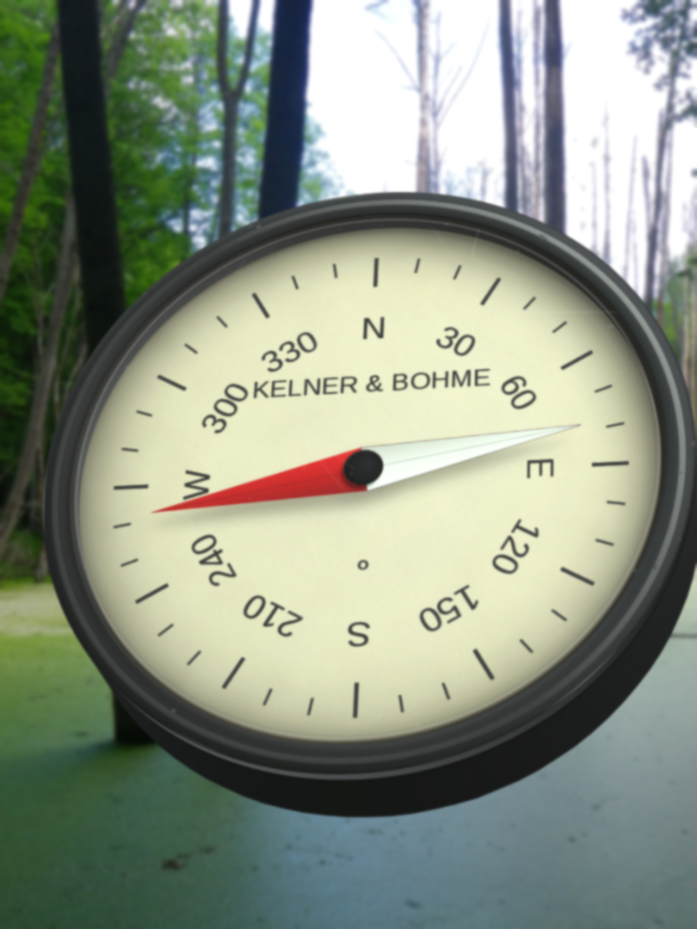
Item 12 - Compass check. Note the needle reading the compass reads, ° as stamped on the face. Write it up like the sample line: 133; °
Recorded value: 260; °
